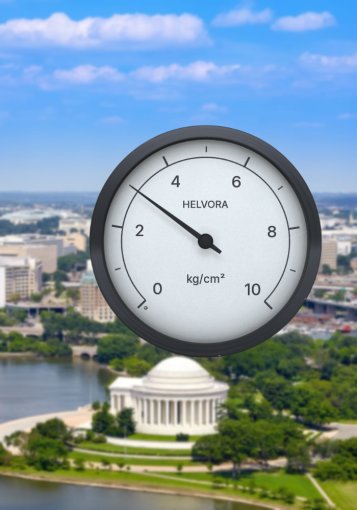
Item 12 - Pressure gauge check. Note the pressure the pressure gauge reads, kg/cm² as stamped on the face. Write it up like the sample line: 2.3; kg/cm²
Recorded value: 3; kg/cm²
